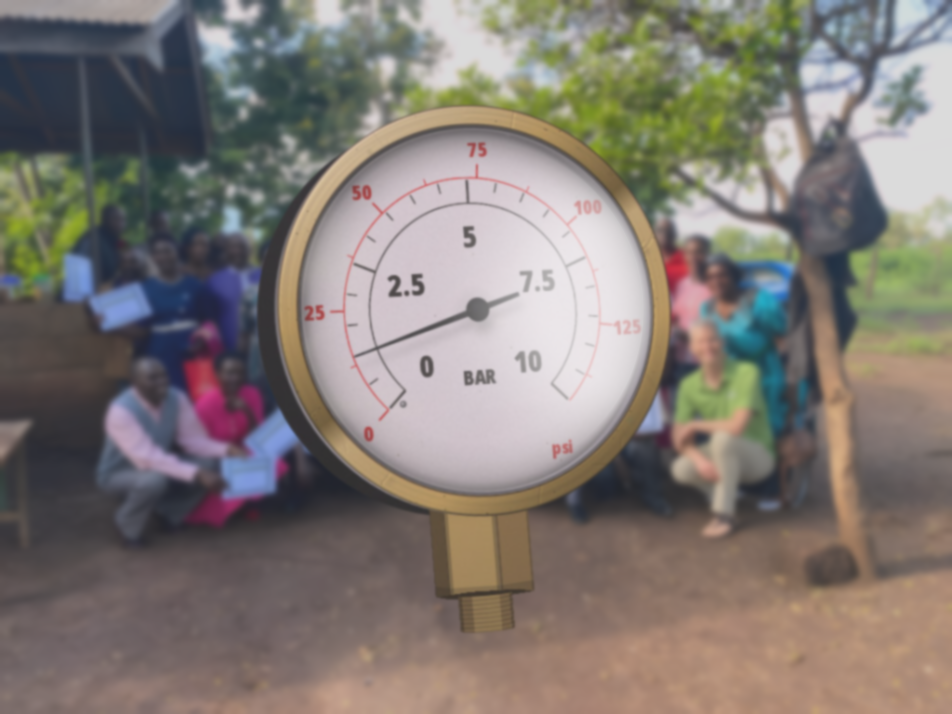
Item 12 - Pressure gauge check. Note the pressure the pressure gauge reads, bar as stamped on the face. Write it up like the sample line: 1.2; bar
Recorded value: 1; bar
